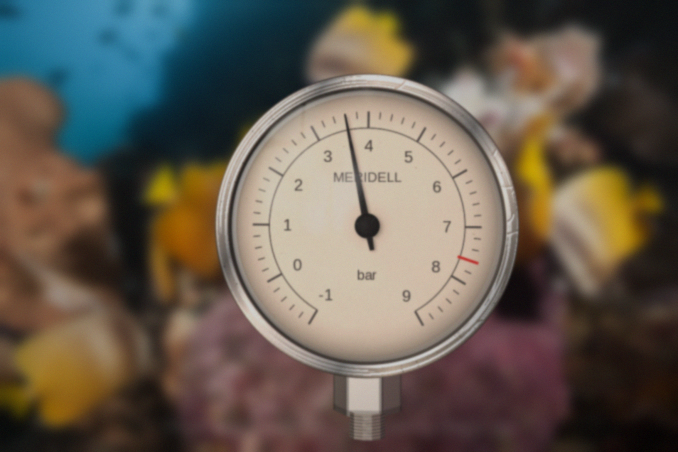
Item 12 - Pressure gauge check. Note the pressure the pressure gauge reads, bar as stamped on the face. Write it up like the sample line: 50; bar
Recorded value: 3.6; bar
